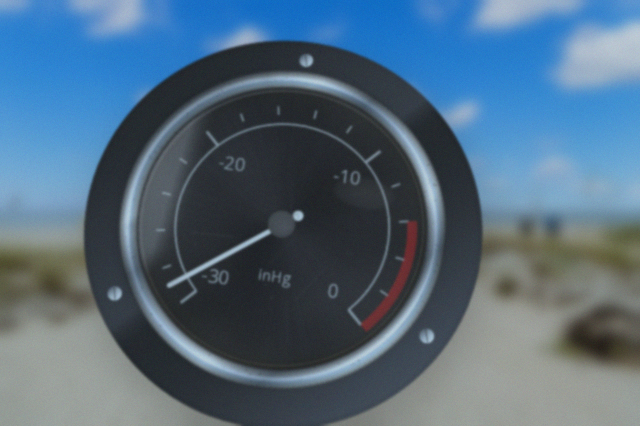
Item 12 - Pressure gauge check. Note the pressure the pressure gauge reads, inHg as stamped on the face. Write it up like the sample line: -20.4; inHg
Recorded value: -29; inHg
